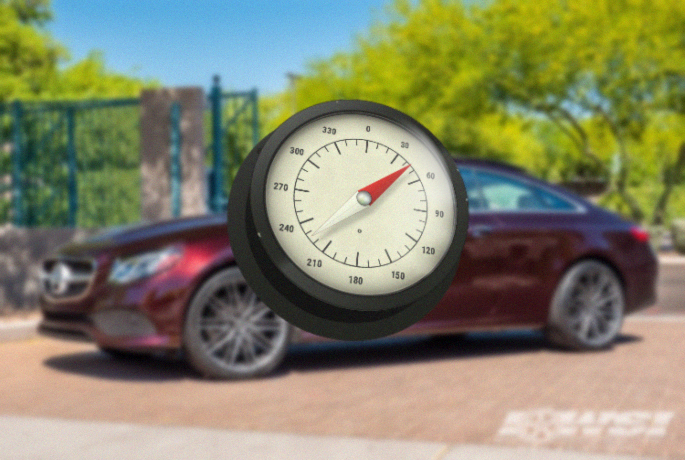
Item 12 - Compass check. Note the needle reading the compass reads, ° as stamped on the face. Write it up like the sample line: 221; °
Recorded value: 45; °
